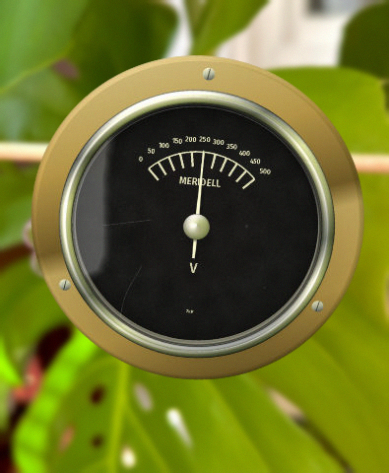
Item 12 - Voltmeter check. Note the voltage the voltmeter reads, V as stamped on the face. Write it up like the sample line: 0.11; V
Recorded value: 250; V
